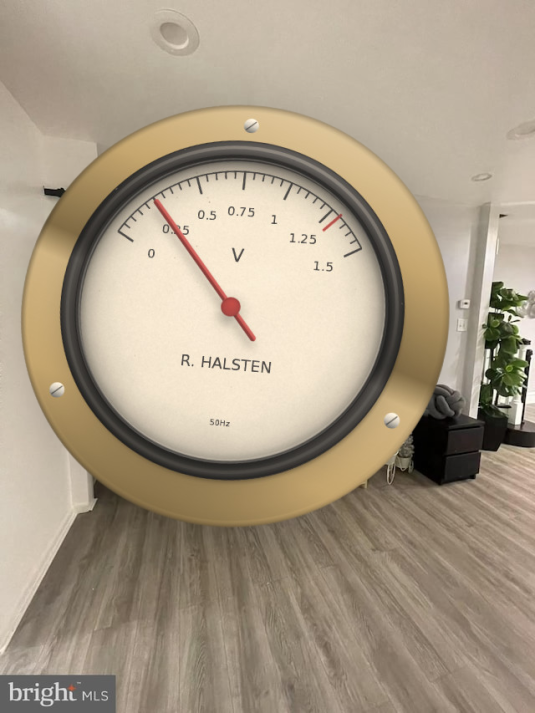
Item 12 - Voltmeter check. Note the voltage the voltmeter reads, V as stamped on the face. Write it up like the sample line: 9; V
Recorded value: 0.25; V
